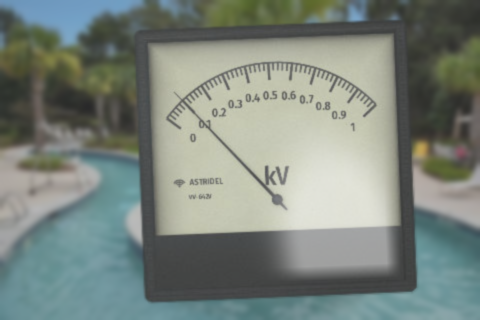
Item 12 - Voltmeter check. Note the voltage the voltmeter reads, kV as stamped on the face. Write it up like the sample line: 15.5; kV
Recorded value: 0.1; kV
